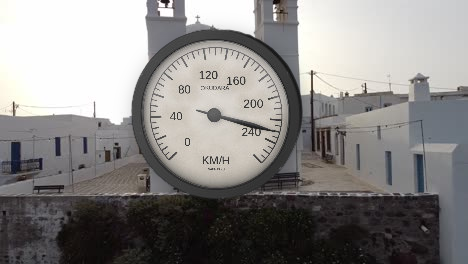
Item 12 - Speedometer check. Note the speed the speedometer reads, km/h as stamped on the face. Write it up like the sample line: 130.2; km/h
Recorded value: 230; km/h
